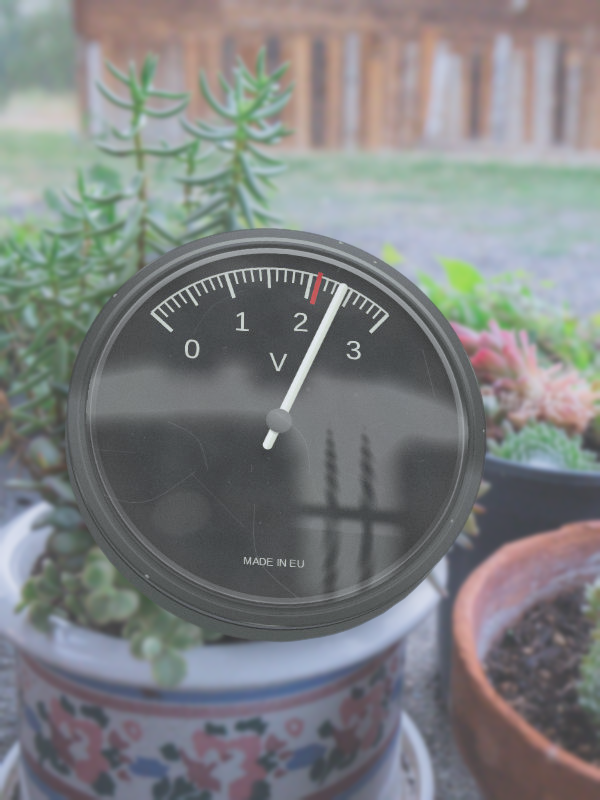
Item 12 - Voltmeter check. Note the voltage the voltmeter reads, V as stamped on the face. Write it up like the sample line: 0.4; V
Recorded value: 2.4; V
